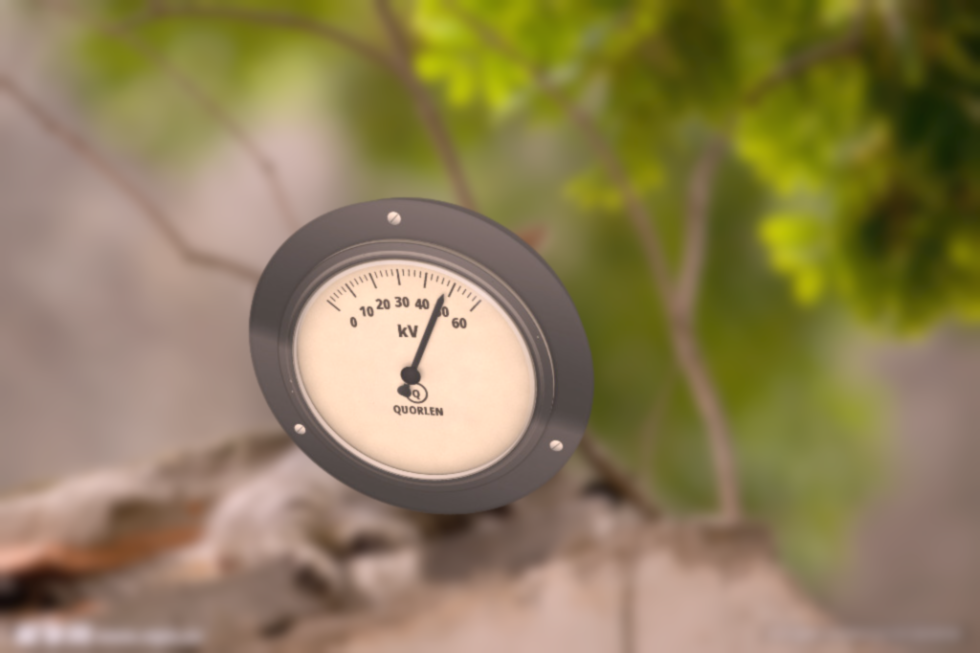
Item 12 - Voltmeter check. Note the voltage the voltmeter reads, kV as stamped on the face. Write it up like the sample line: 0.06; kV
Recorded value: 48; kV
